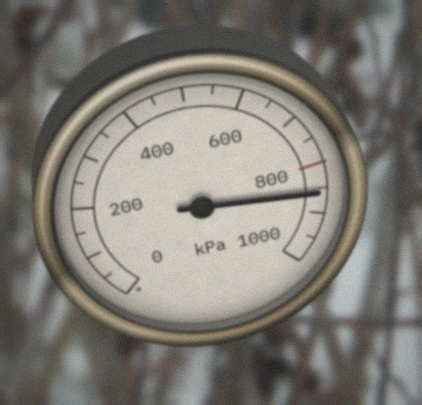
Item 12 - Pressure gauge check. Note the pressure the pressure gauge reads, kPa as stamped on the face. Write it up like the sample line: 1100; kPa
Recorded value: 850; kPa
